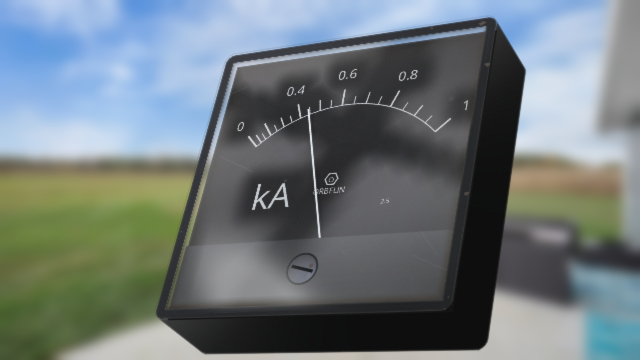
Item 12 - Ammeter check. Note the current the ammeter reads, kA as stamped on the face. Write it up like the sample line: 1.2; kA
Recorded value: 0.45; kA
